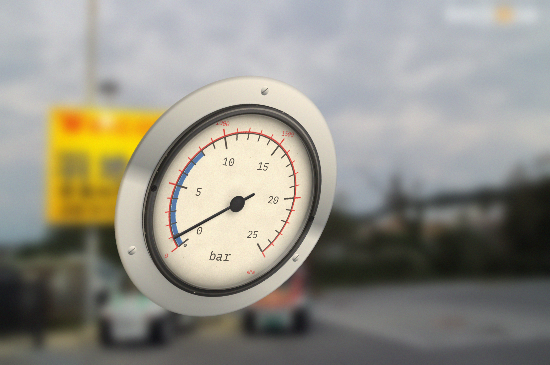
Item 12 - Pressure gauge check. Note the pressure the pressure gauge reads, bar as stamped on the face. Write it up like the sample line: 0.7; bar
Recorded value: 1; bar
